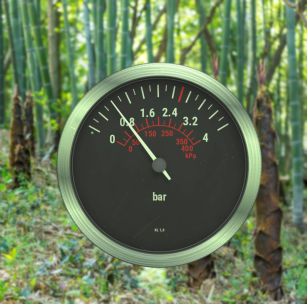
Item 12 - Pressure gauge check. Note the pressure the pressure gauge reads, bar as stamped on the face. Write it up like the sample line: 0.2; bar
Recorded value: 0.8; bar
